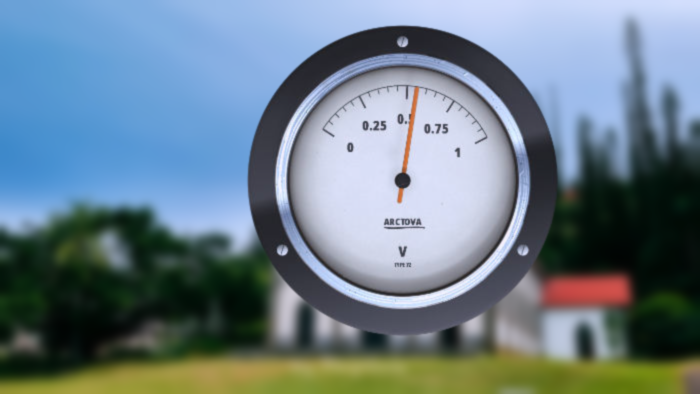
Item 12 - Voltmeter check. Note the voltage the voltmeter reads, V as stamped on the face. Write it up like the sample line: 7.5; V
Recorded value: 0.55; V
